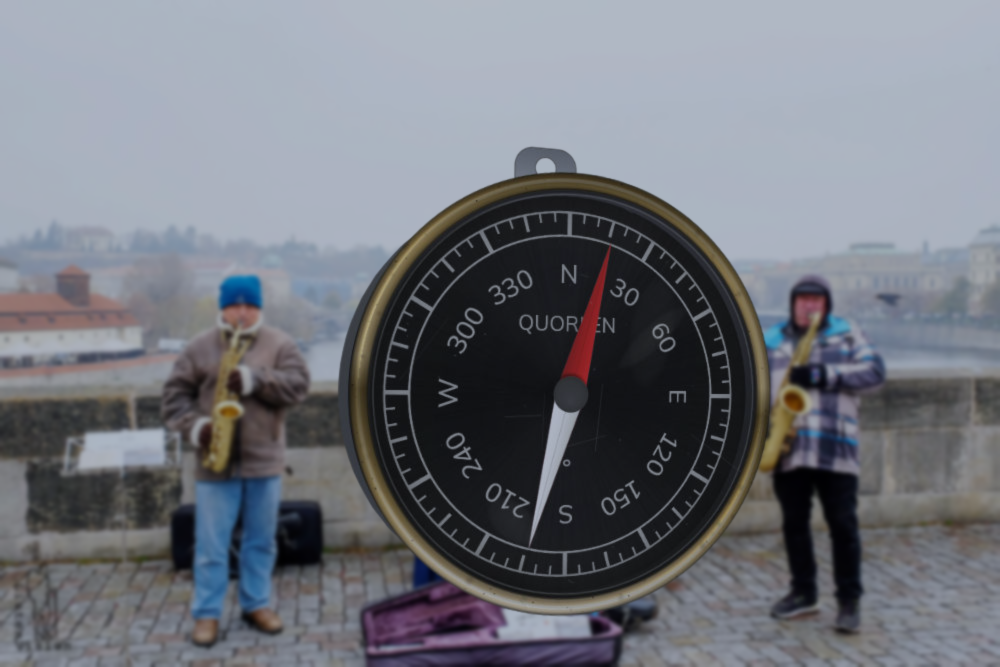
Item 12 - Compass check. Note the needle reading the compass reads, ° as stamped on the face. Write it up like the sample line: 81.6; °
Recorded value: 15; °
